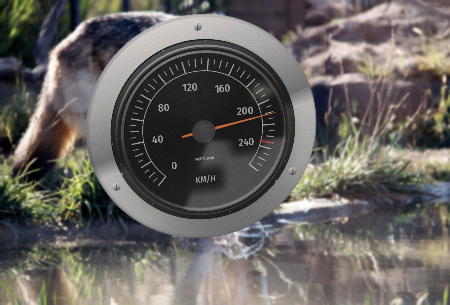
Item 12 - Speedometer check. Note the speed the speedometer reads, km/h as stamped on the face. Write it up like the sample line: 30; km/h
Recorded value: 210; km/h
